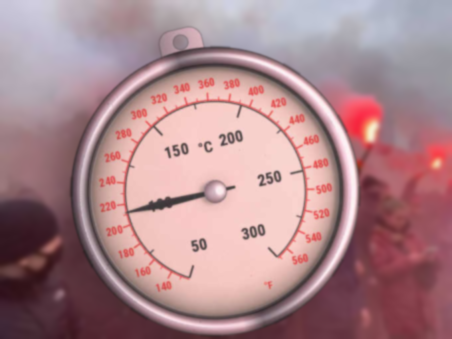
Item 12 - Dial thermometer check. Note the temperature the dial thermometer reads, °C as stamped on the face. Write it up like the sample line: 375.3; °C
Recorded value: 100; °C
